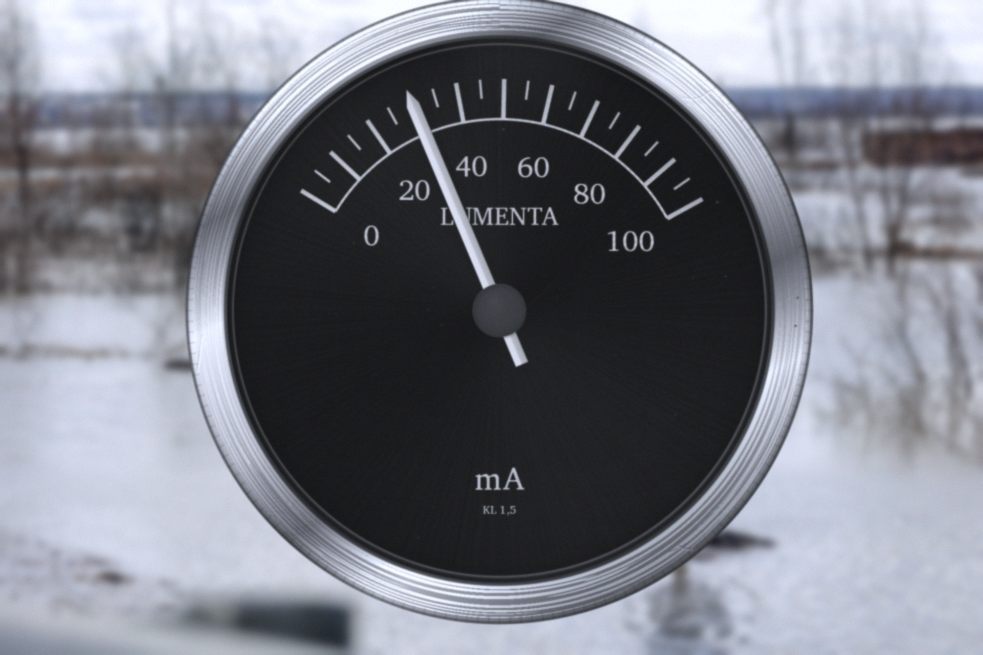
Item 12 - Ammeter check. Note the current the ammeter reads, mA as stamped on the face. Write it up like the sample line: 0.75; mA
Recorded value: 30; mA
